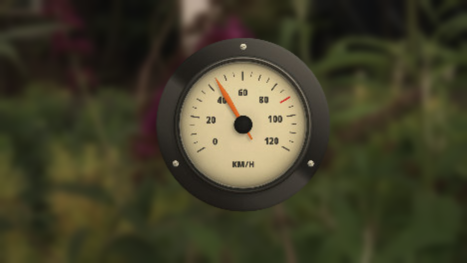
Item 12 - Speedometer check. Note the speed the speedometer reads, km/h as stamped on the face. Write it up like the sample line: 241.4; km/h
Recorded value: 45; km/h
